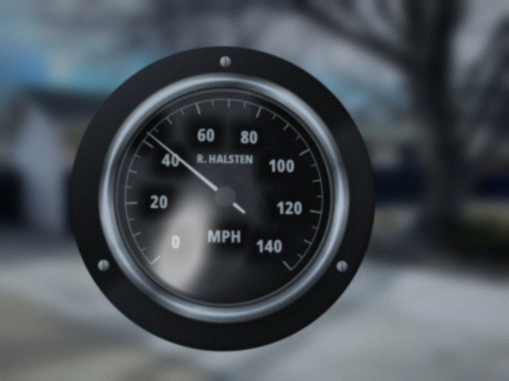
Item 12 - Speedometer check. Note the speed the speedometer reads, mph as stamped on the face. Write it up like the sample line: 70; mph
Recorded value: 42.5; mph
